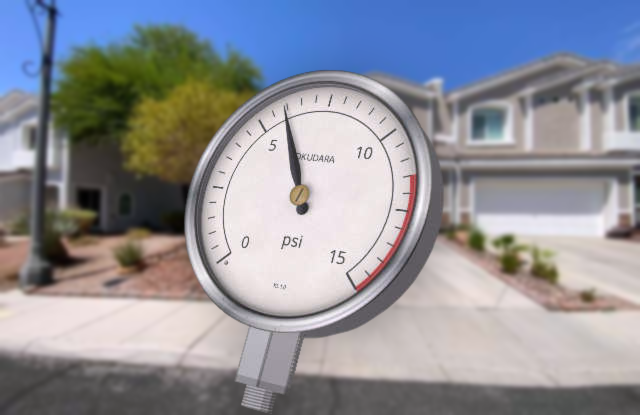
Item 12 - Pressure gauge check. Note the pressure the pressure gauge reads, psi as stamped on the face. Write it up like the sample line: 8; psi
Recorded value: 6; psi
